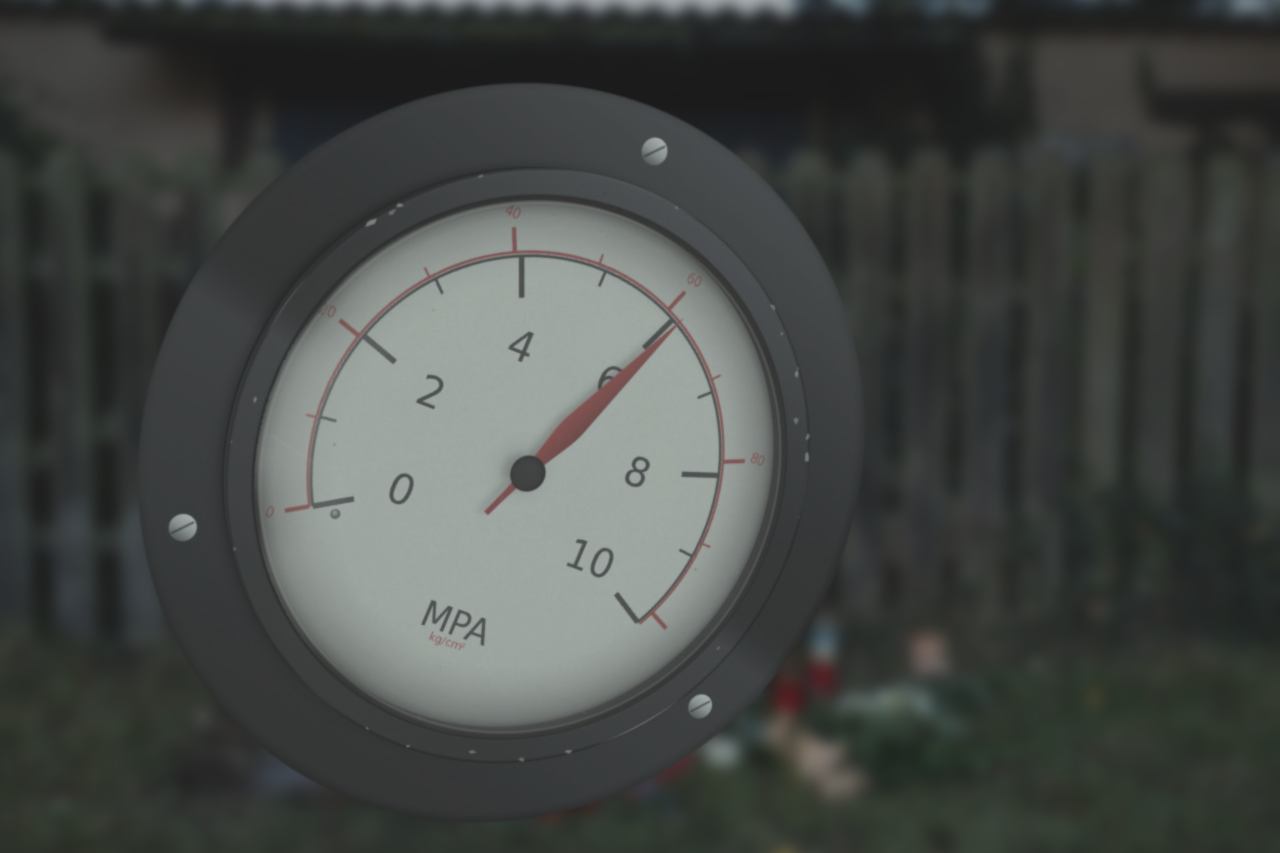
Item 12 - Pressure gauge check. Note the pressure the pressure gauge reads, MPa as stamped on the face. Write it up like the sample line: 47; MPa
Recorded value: 6; MPa
